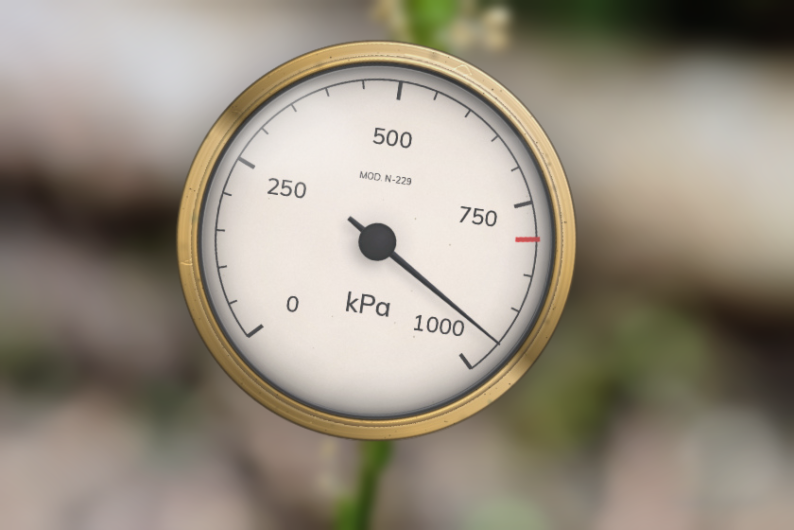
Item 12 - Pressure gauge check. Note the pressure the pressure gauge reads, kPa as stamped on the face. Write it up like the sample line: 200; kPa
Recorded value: 950; kPa
